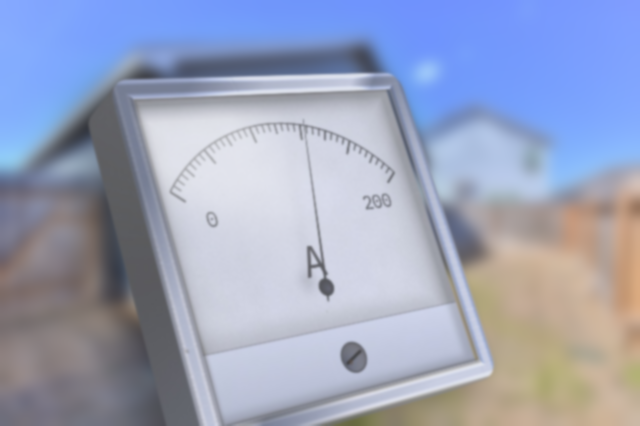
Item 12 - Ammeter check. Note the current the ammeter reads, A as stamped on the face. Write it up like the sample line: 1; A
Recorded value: 120; A
